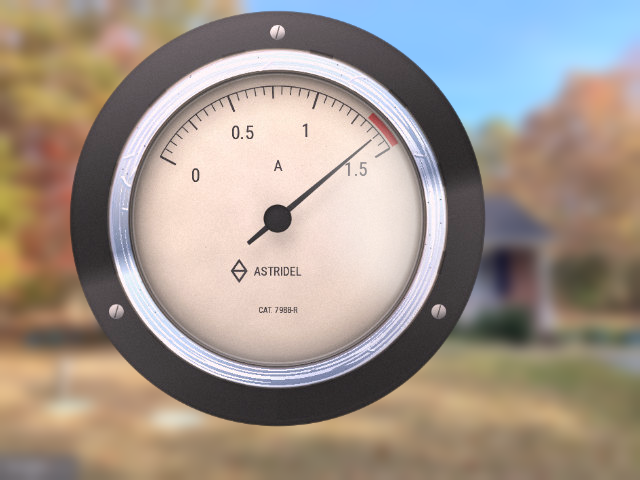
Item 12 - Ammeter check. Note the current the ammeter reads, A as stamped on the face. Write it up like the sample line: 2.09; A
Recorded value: 1.4; A
